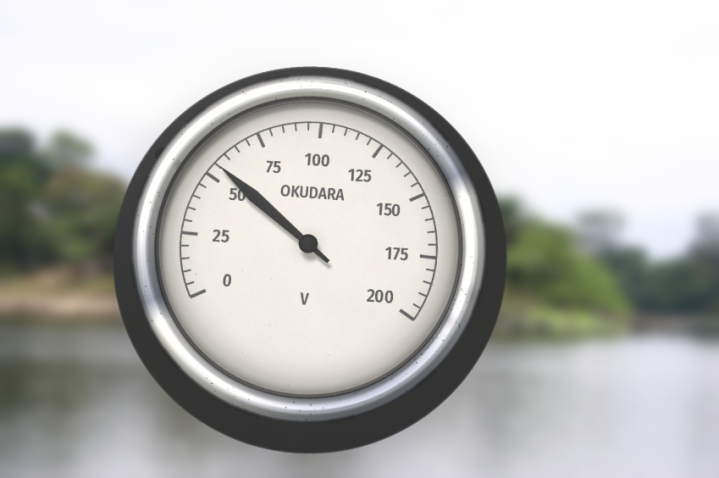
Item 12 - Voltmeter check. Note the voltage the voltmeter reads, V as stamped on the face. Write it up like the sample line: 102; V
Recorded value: 55; V
